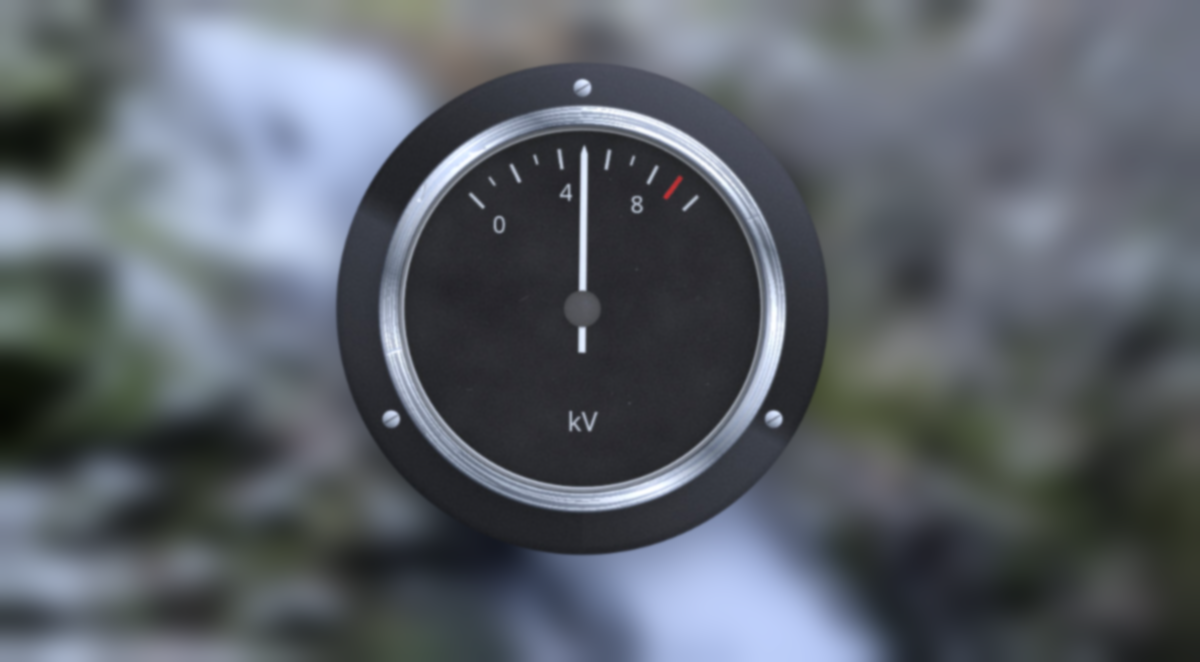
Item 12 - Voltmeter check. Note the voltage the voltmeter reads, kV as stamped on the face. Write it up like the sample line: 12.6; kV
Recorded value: 5; kV
